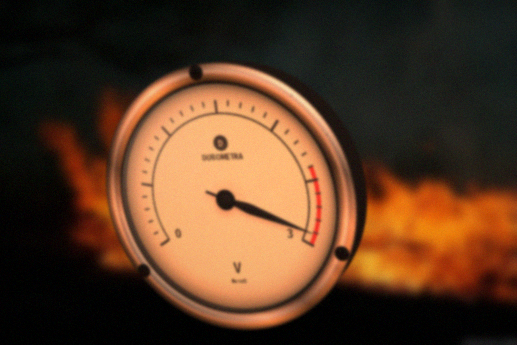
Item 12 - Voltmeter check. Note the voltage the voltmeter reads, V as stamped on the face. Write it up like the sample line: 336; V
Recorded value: 2.9; V
